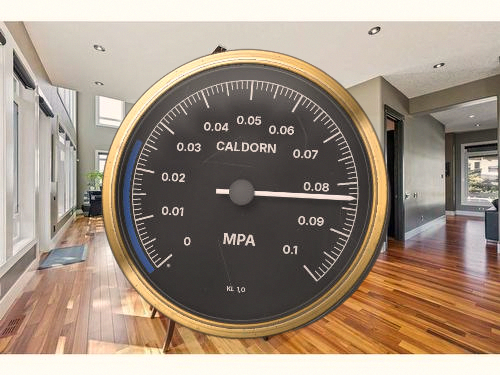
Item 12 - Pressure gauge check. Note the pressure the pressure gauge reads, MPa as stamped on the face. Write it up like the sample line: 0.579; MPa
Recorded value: 0.083; MPa
